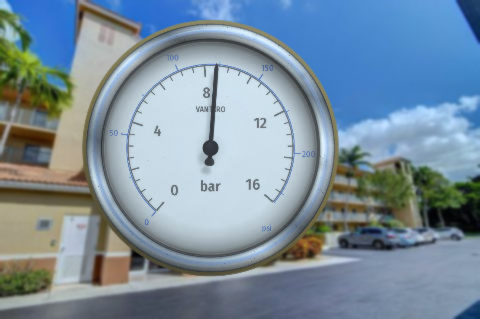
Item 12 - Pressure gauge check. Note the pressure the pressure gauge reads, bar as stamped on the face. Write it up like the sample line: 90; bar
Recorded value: 8.5; bar
